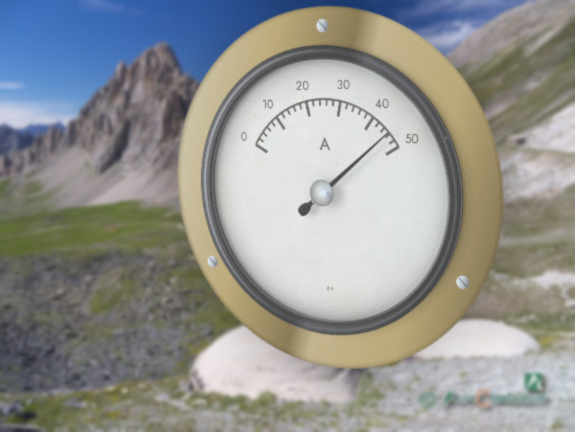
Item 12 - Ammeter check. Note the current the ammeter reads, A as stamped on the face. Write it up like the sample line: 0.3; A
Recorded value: 46; A
